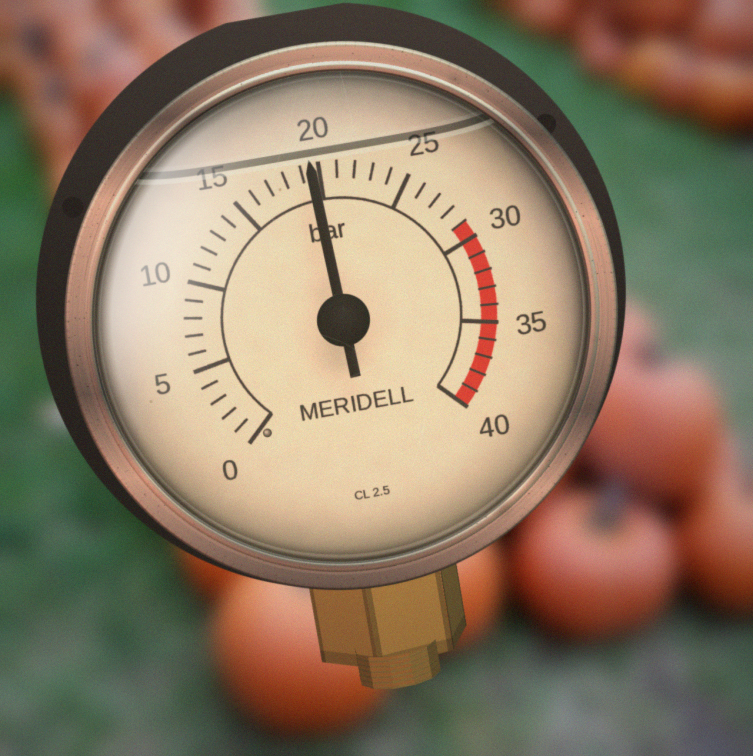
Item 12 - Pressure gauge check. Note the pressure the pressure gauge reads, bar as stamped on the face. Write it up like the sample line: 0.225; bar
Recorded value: 19.5; bar
